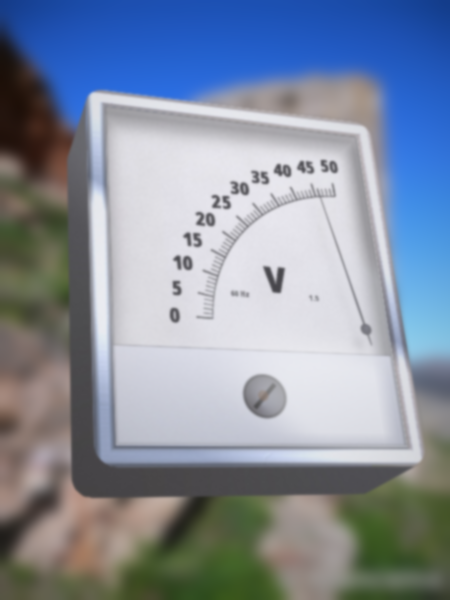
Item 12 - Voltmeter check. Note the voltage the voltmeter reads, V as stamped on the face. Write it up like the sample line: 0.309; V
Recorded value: 45; V
